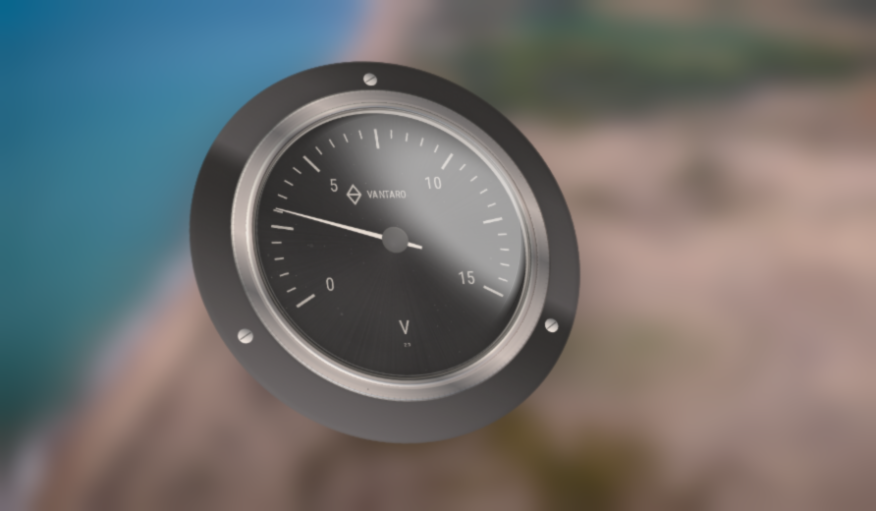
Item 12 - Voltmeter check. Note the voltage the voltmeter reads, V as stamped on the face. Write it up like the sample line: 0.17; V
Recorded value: 3; V
